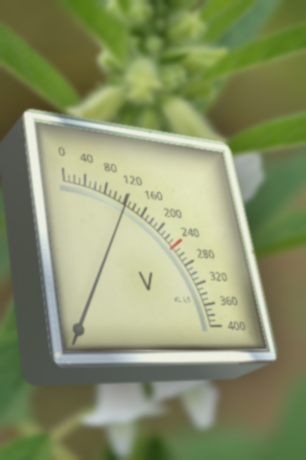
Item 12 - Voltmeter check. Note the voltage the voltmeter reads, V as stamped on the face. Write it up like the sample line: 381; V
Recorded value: 120; V
